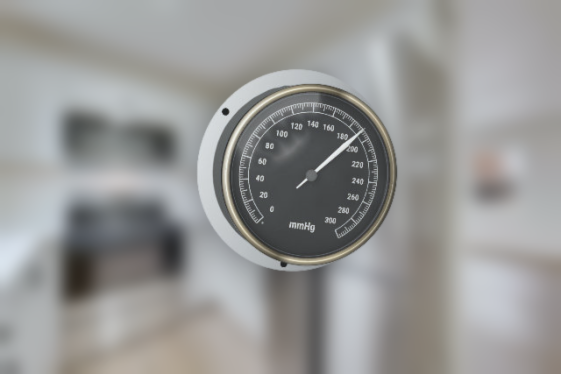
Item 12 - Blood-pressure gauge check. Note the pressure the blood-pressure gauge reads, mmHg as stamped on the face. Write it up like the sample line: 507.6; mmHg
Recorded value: 190; mmHg
